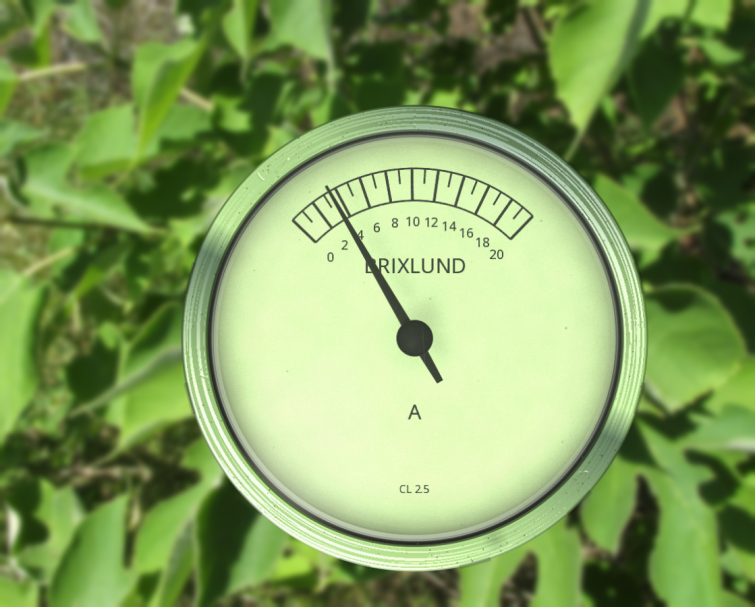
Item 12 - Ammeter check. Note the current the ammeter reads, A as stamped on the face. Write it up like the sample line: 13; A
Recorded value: 3.5; A
